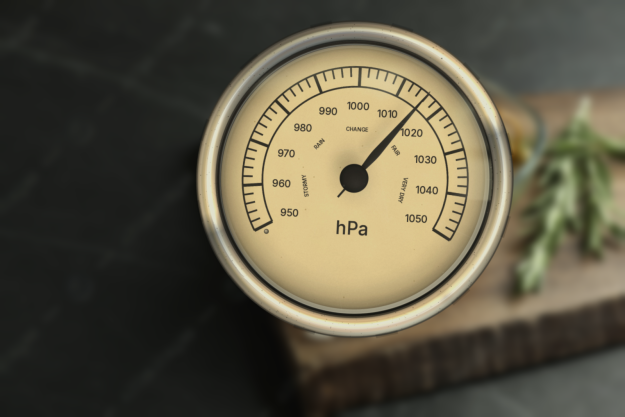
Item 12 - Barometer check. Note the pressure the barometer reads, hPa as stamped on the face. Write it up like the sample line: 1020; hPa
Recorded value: 1016; hPa
